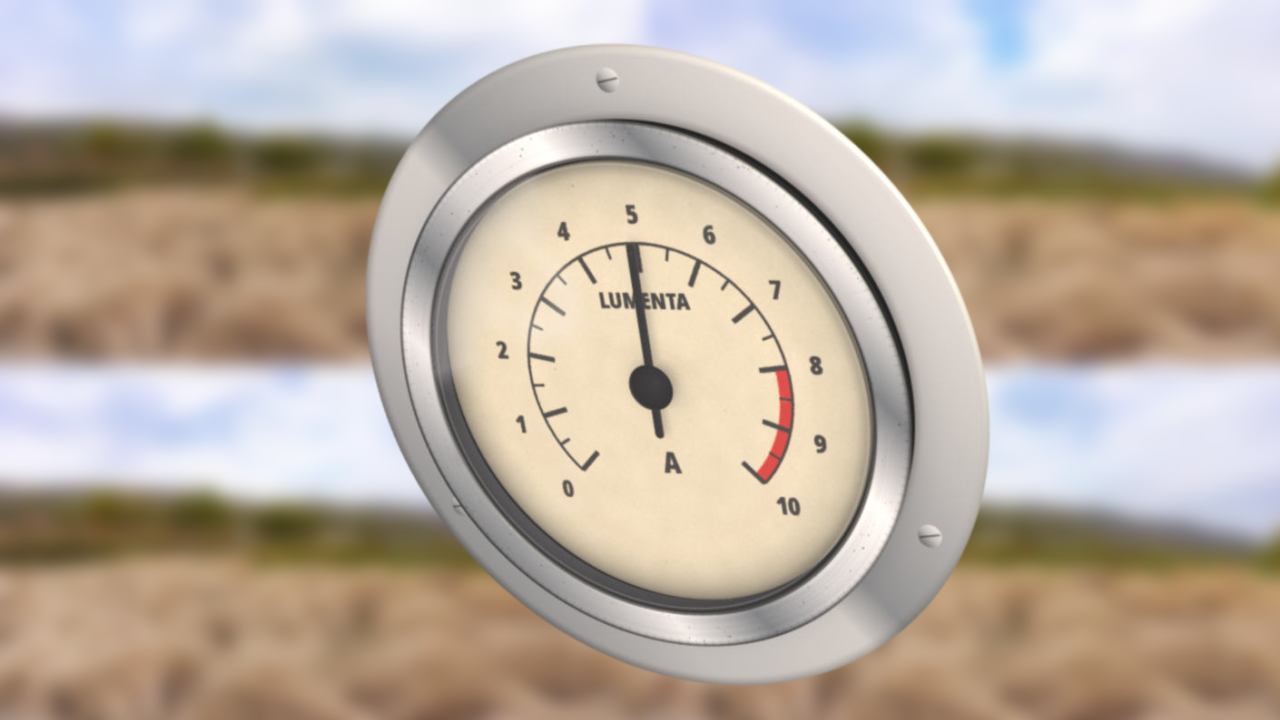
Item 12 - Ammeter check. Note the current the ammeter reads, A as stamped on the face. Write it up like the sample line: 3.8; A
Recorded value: 5; A
